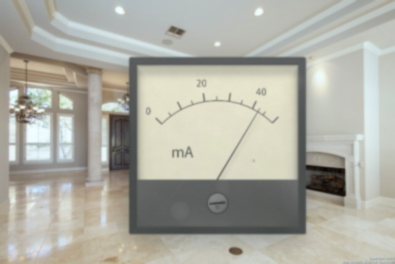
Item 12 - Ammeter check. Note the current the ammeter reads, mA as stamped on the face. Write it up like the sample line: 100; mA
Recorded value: 42.5; mA
